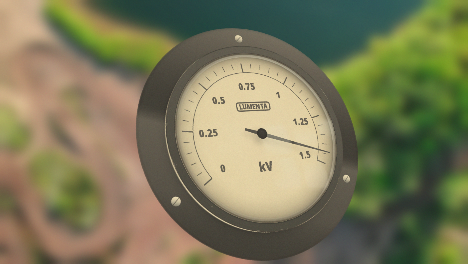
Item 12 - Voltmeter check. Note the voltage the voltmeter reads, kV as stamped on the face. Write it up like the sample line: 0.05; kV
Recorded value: 1.45; kV
